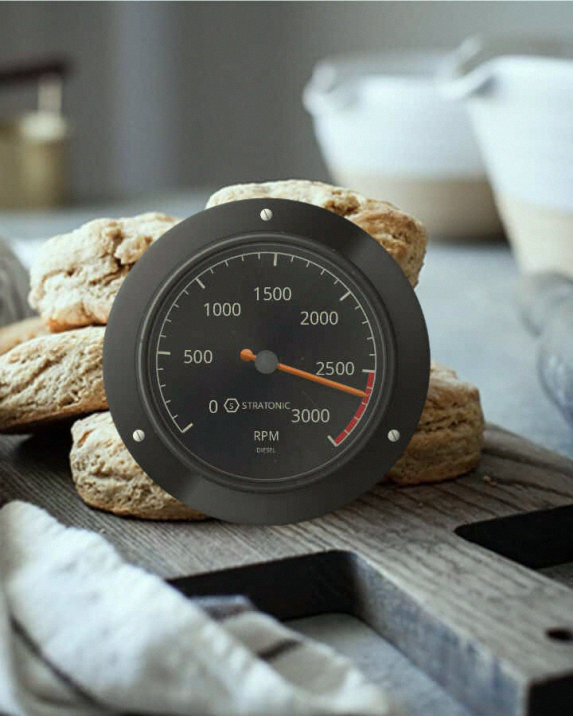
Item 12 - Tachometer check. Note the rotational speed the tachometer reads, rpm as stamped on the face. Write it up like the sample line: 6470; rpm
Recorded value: 2650; rpm
